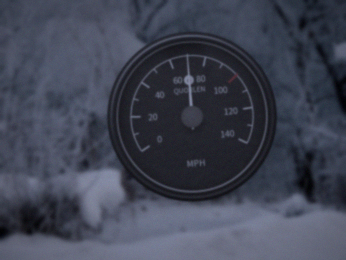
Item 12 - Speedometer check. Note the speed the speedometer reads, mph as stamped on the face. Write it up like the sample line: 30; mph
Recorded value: 70; mph
